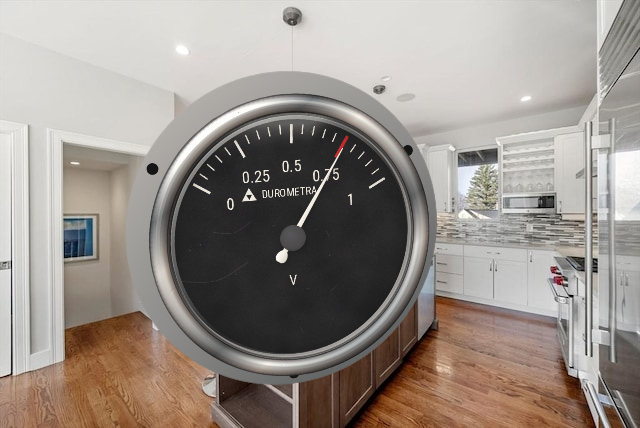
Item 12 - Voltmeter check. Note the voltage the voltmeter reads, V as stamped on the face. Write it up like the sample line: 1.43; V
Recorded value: 0.75; V
